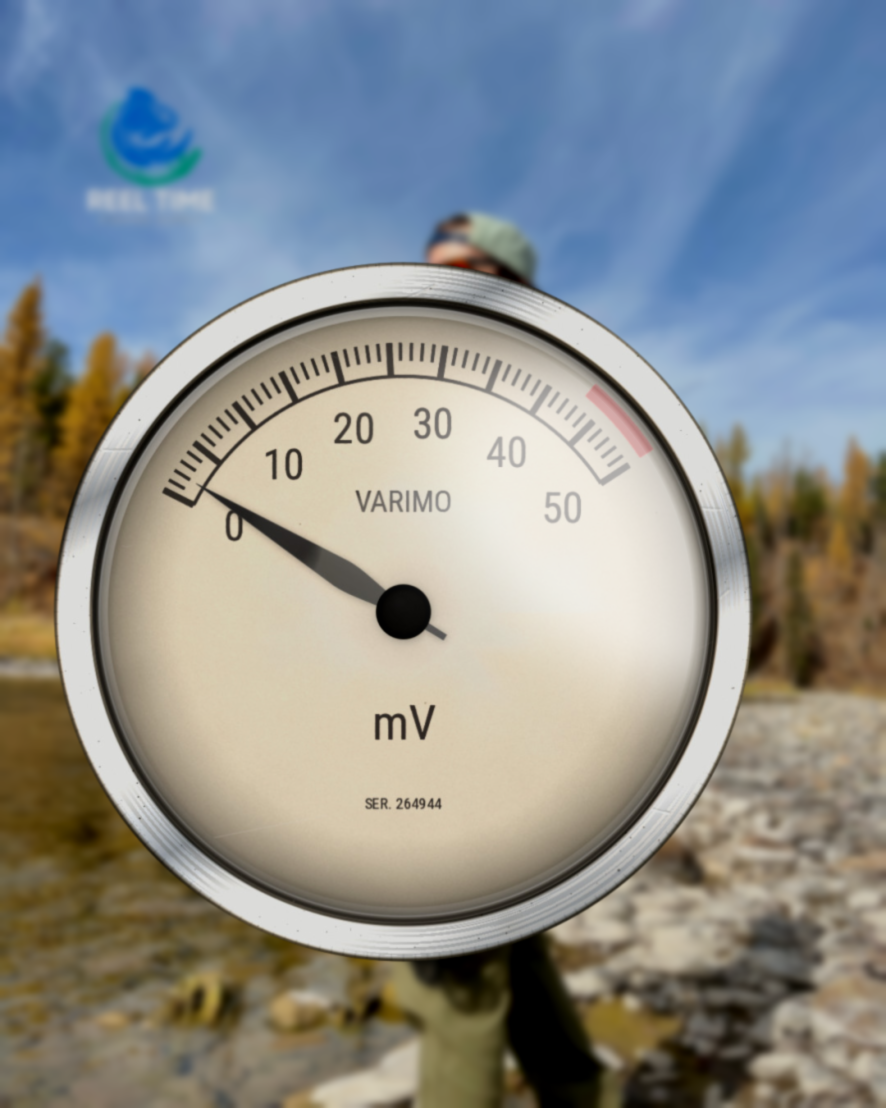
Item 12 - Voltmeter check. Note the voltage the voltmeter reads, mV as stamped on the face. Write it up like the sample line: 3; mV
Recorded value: 2; mV
